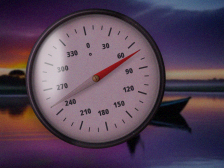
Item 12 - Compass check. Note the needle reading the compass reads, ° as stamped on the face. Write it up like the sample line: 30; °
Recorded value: 70; °
